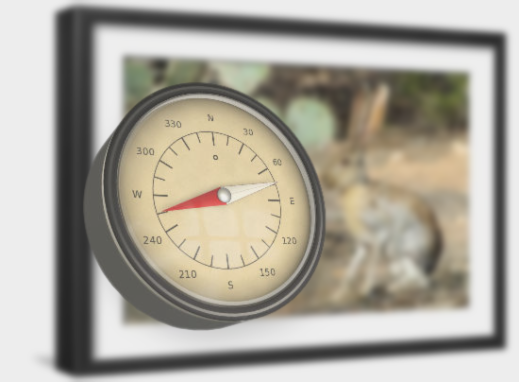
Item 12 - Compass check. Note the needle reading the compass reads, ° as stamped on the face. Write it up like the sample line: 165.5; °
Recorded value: 255; °
